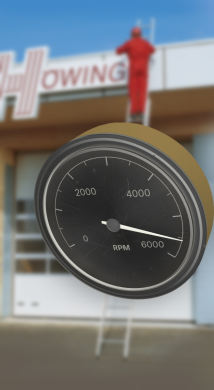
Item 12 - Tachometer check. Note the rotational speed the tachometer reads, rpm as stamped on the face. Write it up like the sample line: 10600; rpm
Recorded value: 5500; rpm
